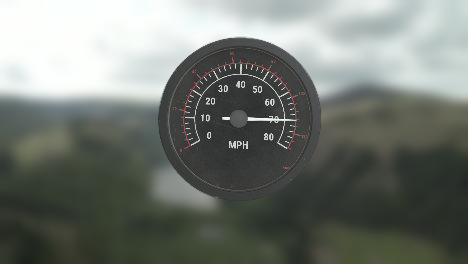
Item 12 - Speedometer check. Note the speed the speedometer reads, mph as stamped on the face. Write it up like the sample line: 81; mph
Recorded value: 70; mph
